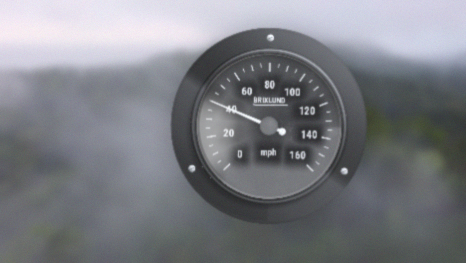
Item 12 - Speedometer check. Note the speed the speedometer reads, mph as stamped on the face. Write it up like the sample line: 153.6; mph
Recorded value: 40; mph
